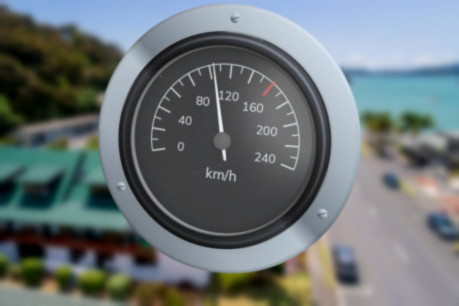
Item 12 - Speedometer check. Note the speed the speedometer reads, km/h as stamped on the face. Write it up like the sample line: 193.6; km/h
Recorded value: 105; km/h
